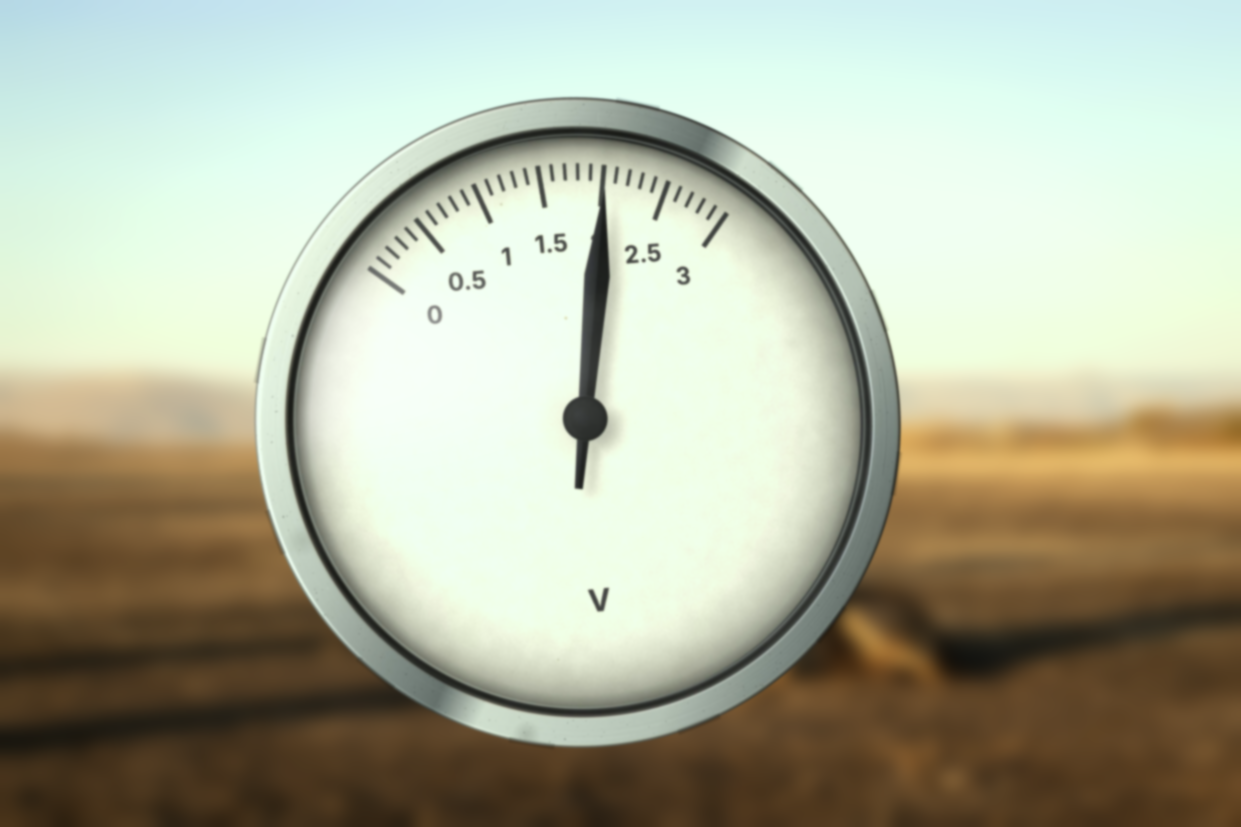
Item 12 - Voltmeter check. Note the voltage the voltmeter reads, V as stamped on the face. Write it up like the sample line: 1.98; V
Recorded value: 2; V
